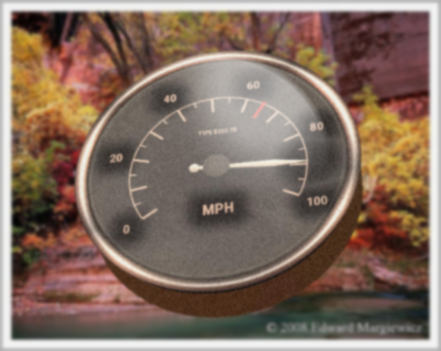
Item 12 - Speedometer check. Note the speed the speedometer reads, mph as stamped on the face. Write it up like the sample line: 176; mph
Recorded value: 90; mph
